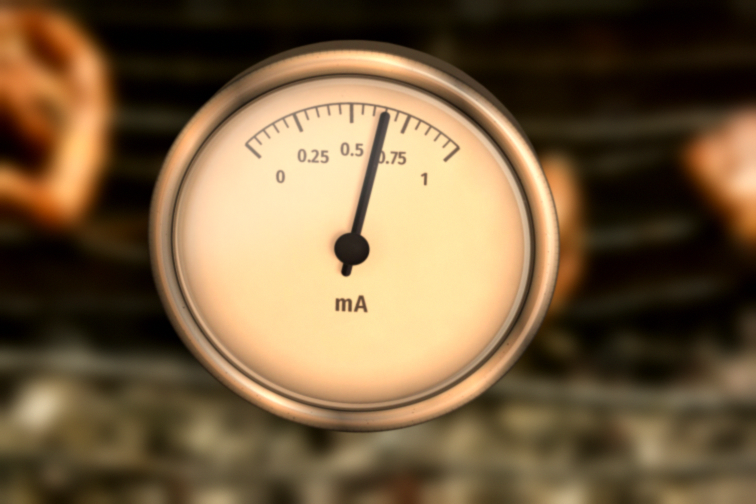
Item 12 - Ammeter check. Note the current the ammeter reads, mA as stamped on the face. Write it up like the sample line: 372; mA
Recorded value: 0.65; mA
